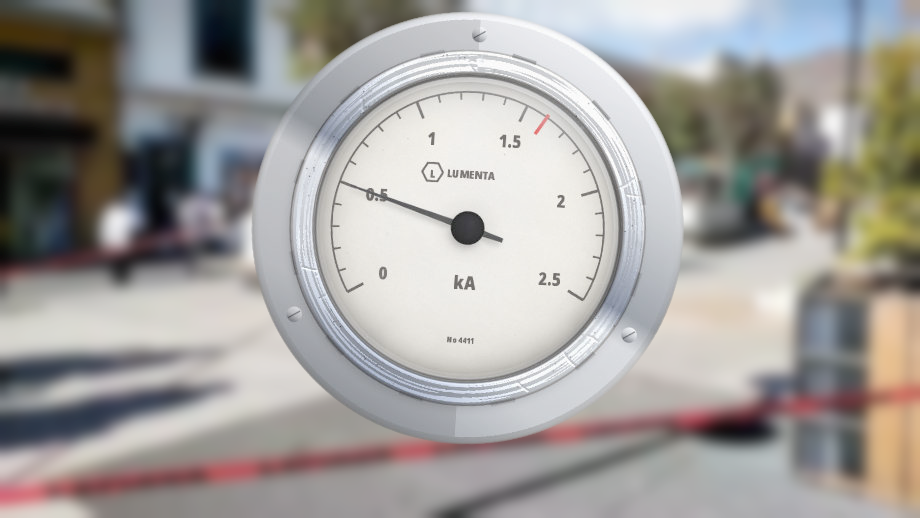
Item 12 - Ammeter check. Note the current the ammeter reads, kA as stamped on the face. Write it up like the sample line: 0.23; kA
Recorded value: 0.5; kA
